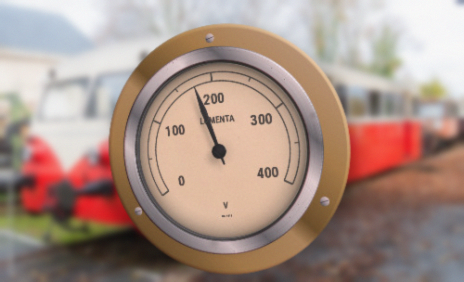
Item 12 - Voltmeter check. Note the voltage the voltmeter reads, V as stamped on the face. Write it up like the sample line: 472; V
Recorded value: 175; V
